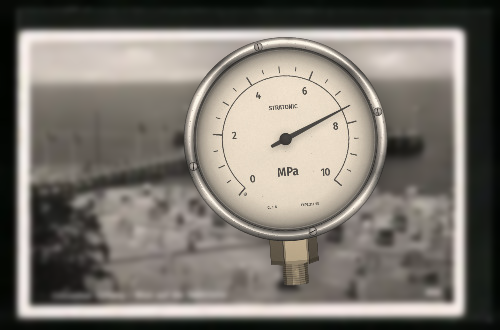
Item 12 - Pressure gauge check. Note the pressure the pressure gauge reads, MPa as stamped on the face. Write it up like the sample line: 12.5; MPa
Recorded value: 7.5; MPa
